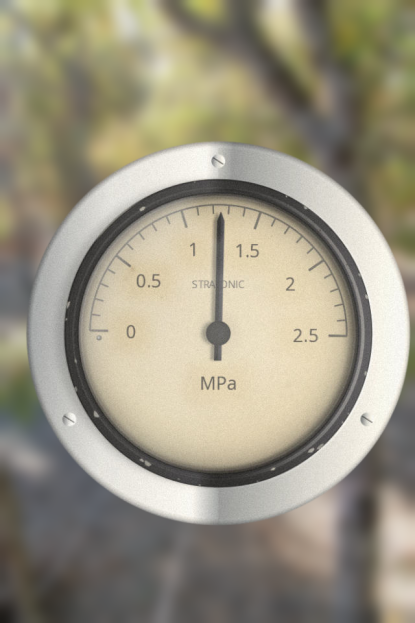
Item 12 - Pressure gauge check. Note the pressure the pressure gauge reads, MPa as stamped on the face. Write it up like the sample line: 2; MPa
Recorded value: 1.25; MPa
